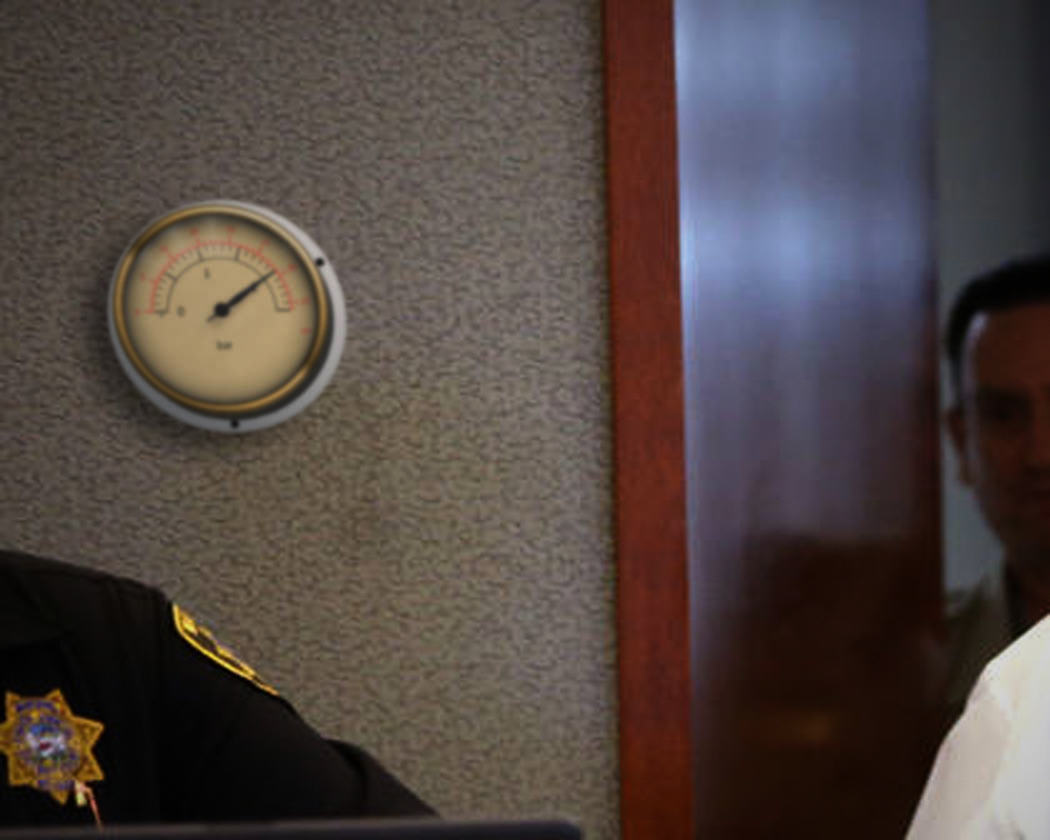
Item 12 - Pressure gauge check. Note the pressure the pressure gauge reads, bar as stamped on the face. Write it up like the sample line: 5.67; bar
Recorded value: 2; bar
